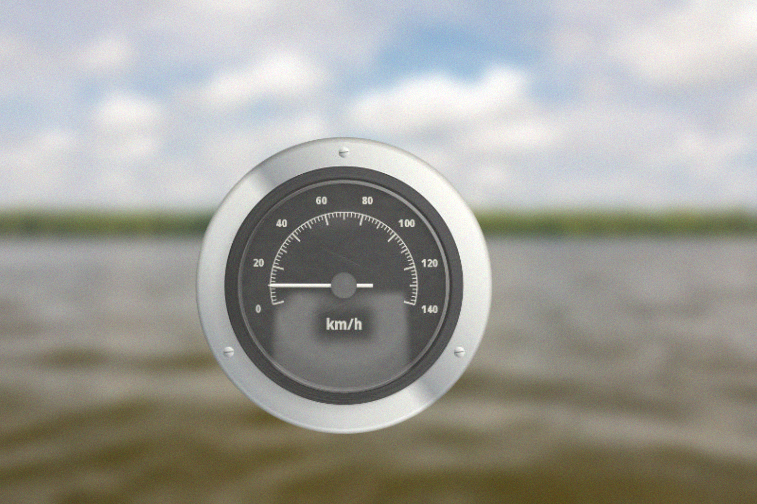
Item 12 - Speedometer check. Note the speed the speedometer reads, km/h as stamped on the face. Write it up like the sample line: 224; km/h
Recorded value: 10; km/h
